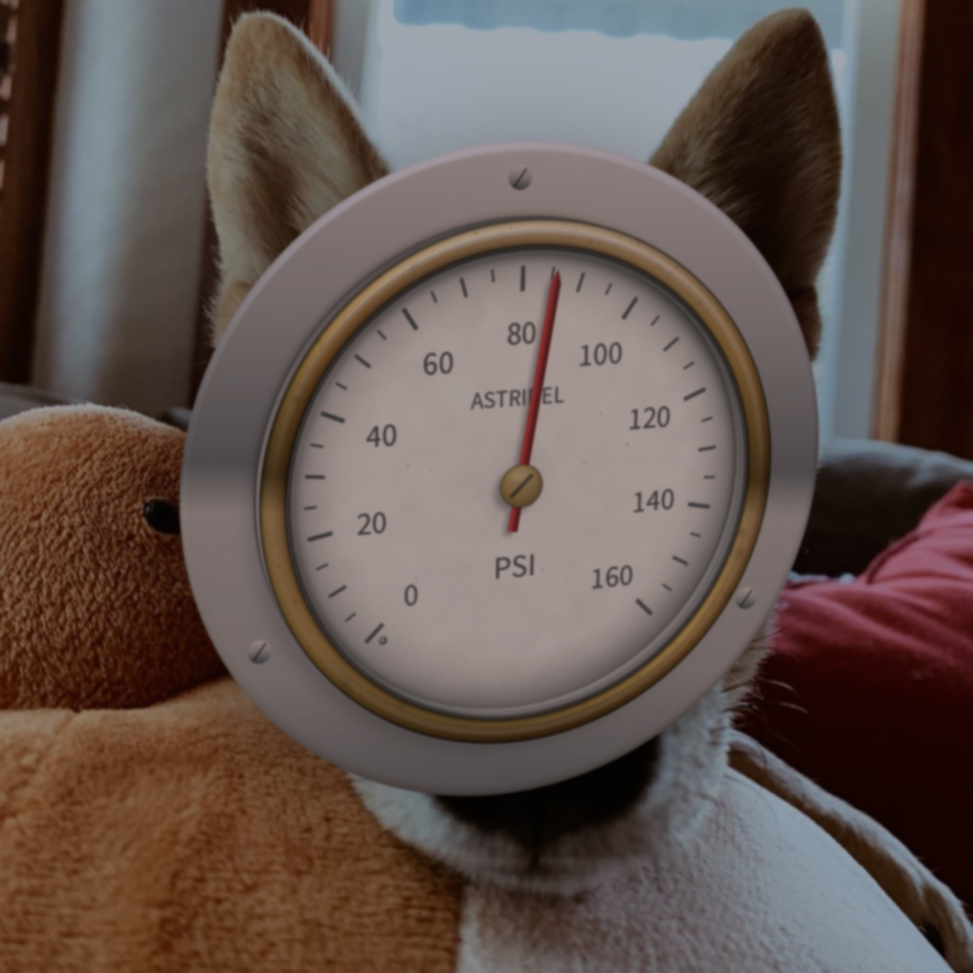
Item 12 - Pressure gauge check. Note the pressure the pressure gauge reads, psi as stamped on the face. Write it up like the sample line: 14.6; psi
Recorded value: 85; psi
